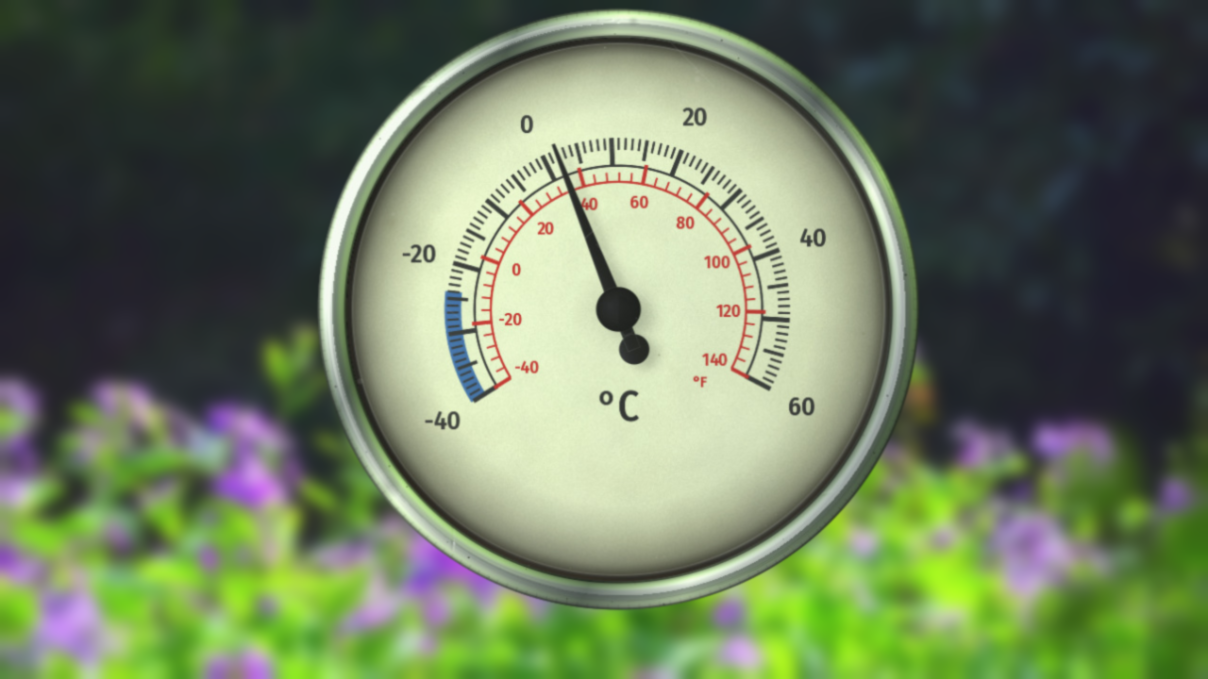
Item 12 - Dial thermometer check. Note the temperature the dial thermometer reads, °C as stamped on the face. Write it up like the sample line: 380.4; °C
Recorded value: 2; °C
